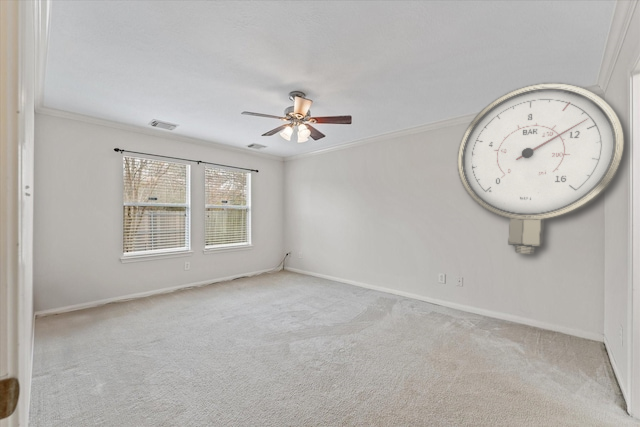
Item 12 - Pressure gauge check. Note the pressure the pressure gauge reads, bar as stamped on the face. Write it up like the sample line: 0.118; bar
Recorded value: 11.5; bar
